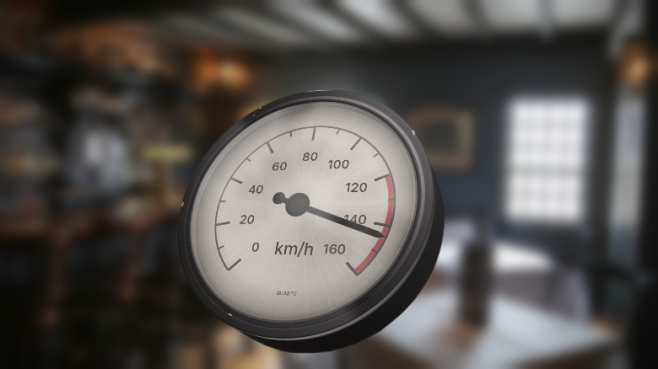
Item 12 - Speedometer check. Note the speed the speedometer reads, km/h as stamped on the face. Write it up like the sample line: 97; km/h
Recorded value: 145; km/h
